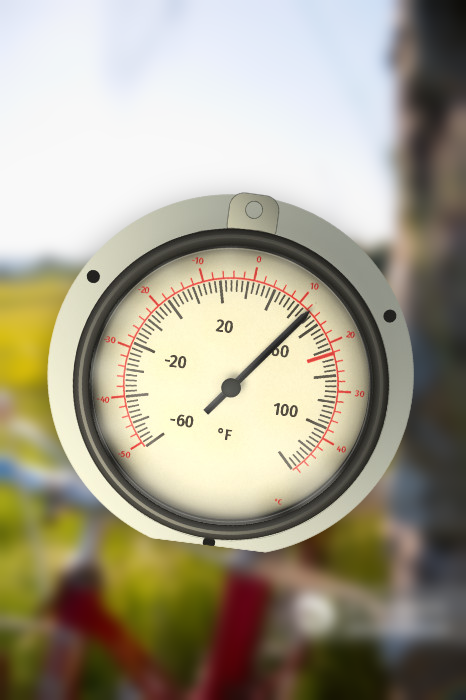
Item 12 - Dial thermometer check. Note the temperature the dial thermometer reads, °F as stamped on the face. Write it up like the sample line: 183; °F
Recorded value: 54; °F
